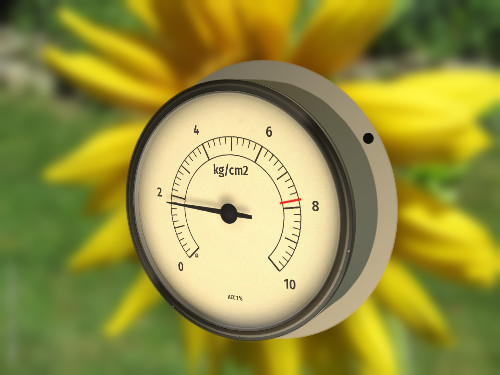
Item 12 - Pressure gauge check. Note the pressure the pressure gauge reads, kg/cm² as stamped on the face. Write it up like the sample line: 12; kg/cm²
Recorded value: 1.8; kg/cm²
